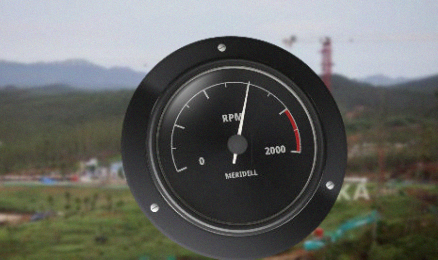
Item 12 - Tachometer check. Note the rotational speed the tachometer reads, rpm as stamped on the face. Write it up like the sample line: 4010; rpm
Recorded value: 1200; rpm
